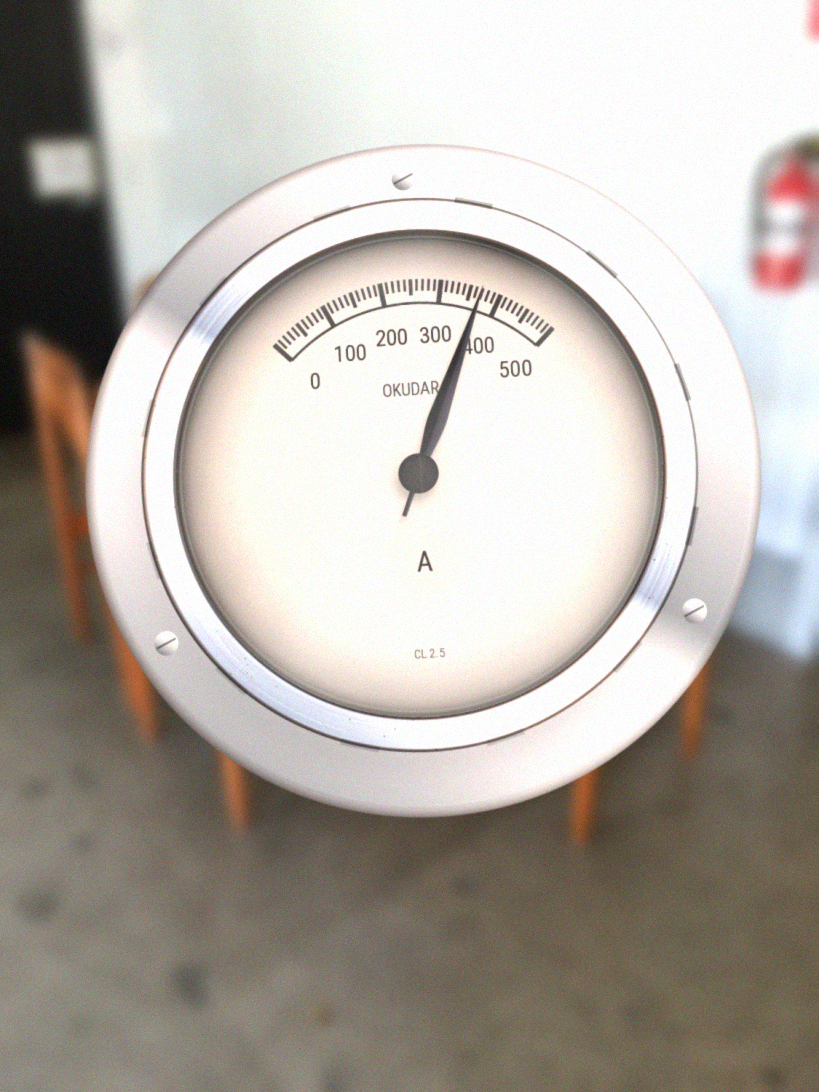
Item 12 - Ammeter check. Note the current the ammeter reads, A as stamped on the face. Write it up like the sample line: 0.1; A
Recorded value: 370; A
